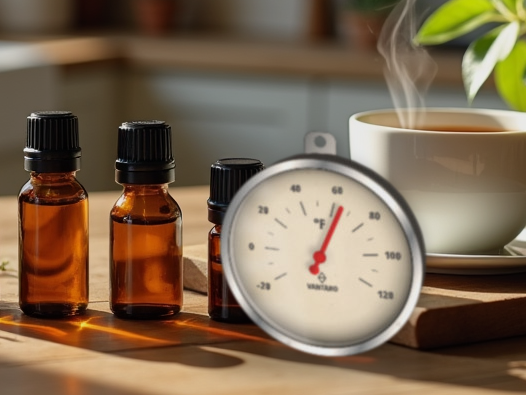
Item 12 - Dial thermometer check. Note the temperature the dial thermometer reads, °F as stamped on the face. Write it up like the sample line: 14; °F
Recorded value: 65; °F
